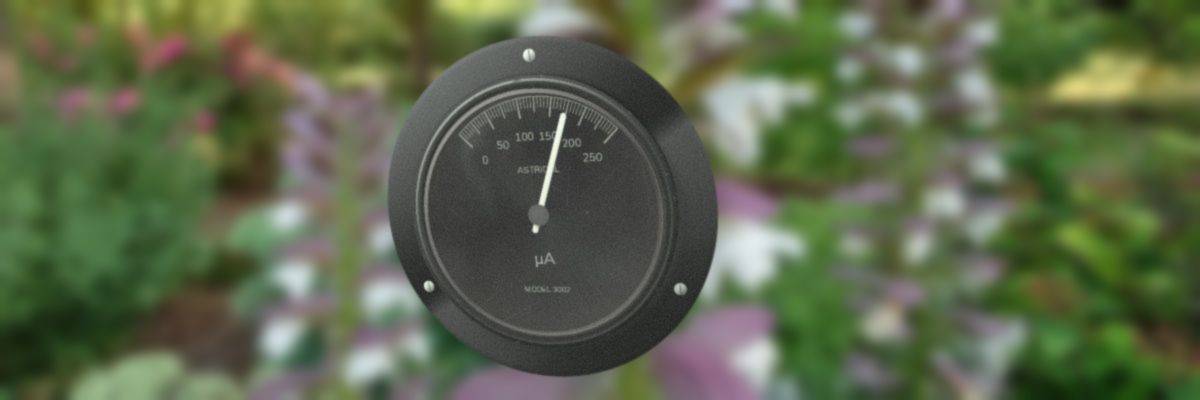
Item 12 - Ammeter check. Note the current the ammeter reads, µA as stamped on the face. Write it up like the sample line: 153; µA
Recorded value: 175; µA
